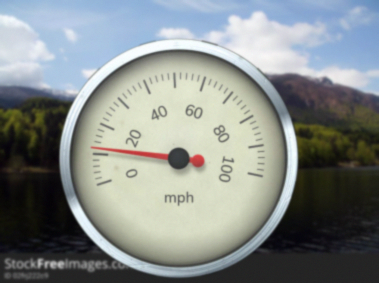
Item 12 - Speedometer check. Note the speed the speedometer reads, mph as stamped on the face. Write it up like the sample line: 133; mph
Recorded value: 12; mph
